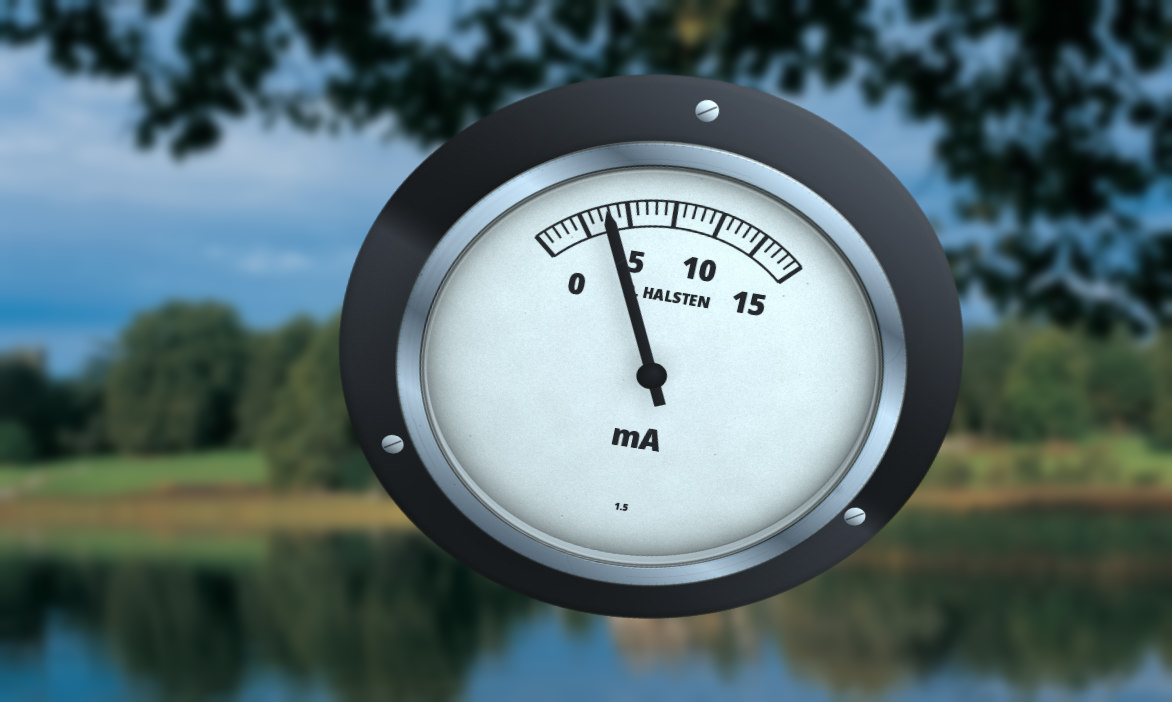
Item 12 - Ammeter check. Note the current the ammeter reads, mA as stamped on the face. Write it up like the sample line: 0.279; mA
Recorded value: 4; mA
